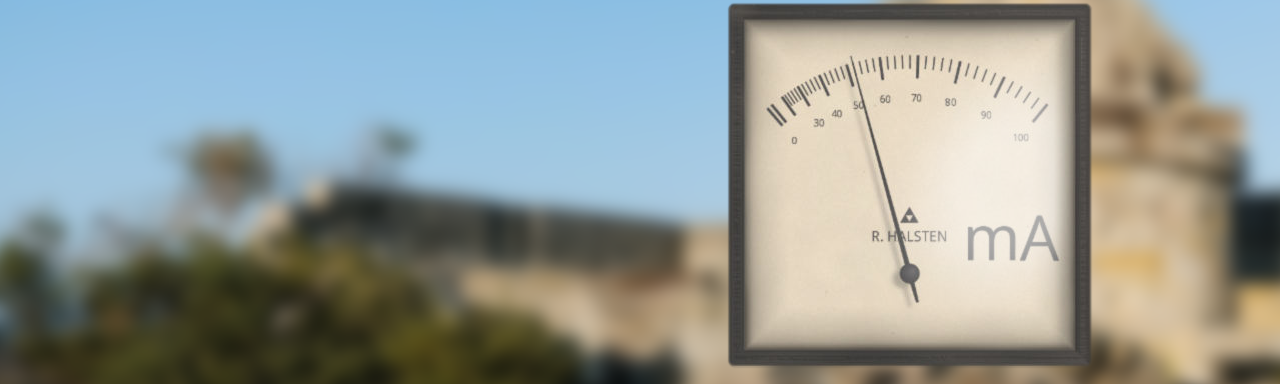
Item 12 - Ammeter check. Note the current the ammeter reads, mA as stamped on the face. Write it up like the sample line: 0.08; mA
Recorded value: 52; mA
